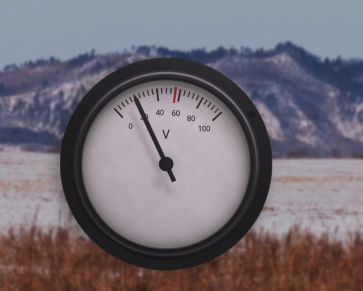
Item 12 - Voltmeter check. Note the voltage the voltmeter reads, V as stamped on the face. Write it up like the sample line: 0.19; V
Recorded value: 20; V
